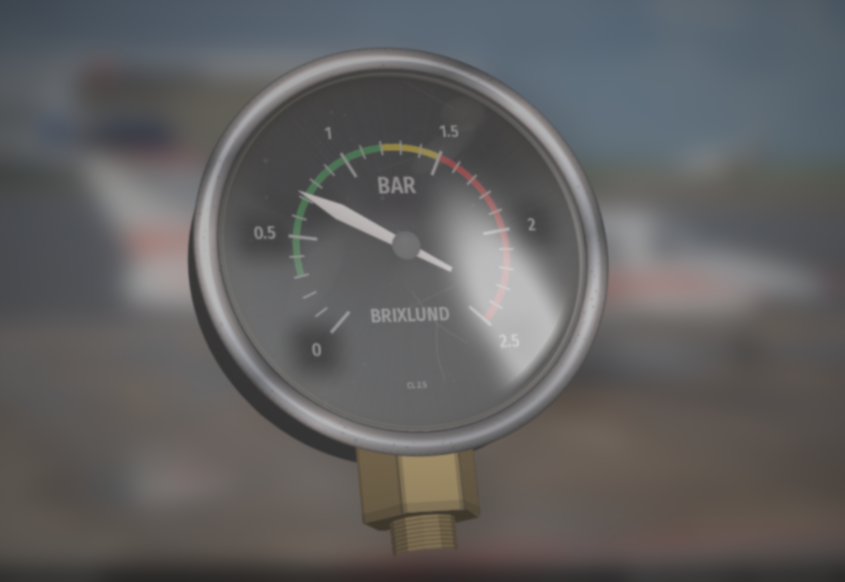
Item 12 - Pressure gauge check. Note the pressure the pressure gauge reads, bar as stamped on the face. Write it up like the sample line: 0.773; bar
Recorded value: 0.7; bar
